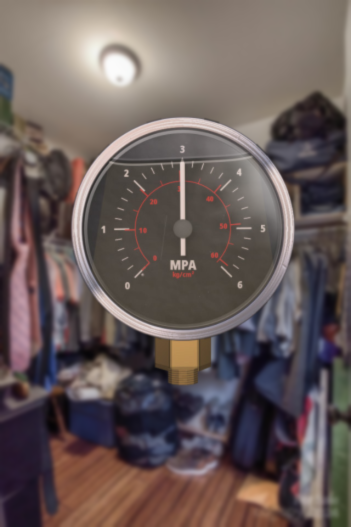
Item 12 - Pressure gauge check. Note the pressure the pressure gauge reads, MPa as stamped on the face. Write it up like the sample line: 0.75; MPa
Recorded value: 3; MPa
